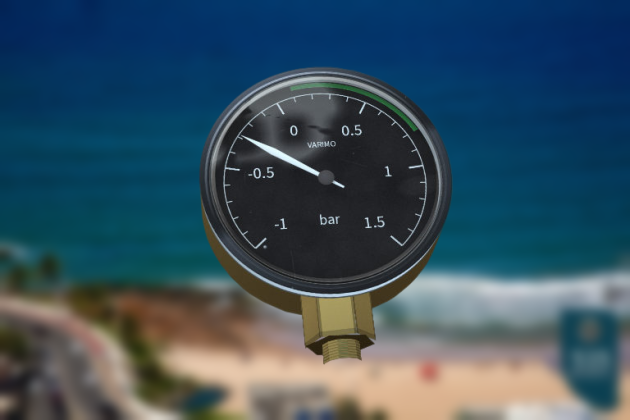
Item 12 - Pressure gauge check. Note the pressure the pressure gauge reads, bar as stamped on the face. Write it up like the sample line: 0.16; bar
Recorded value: -0.3; bar
